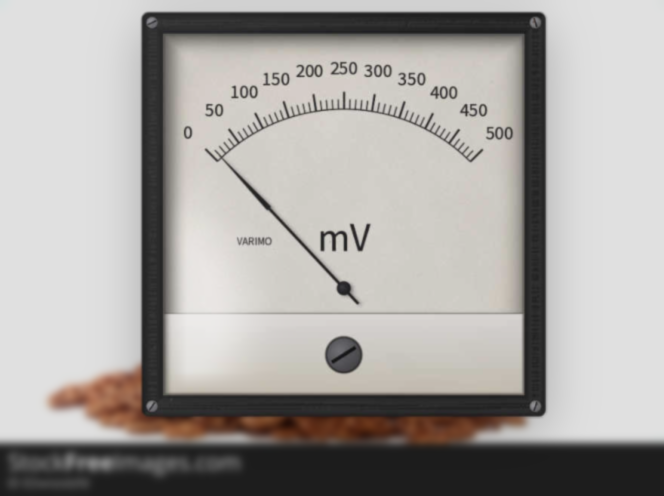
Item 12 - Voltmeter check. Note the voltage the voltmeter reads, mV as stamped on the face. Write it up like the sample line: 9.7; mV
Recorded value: 10; mV
